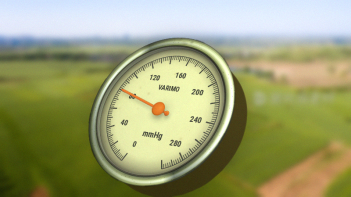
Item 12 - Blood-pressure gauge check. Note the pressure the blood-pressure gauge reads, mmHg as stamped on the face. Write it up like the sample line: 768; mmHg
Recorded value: 80; mmHg
